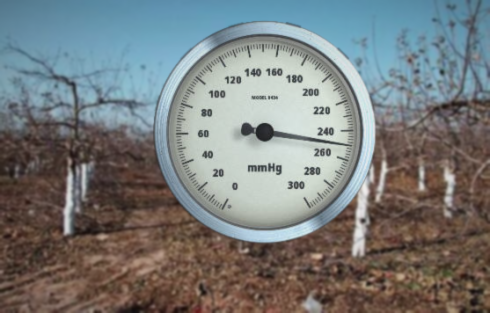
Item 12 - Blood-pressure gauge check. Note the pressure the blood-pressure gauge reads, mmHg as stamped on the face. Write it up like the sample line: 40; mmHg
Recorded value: 250; mmHg
